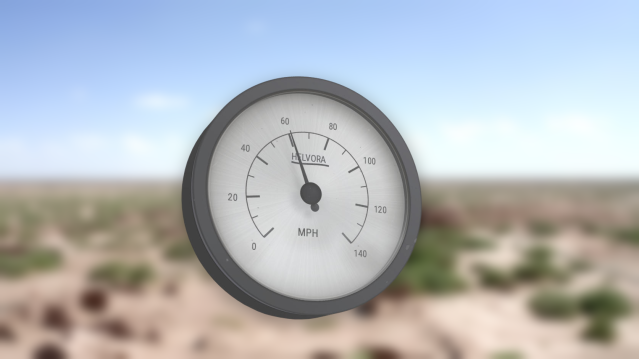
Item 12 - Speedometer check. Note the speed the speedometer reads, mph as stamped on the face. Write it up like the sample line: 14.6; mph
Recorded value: 60; mph
